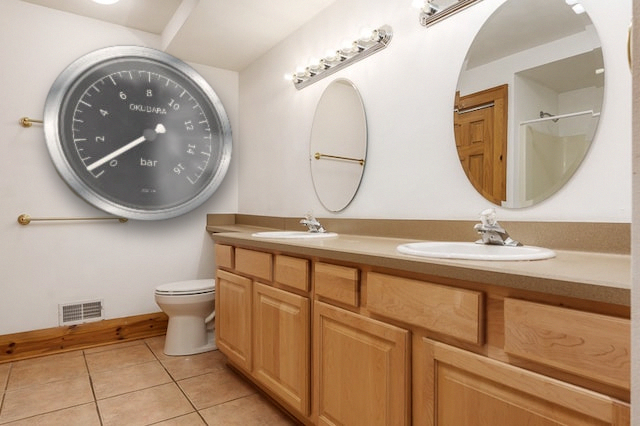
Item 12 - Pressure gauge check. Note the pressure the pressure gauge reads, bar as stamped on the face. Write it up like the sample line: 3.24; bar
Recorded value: 0.5; bar
